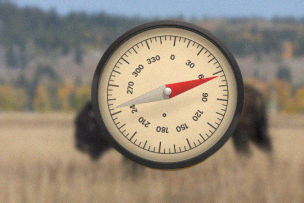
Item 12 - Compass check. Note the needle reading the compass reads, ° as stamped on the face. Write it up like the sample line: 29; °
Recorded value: 65; °
